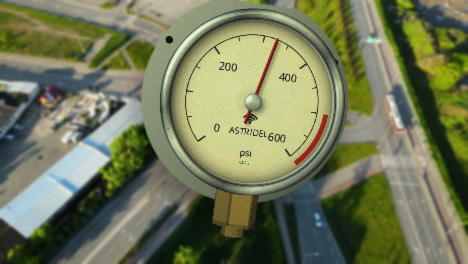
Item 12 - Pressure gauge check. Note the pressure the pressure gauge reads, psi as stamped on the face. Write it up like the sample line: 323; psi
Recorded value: 325; psi
